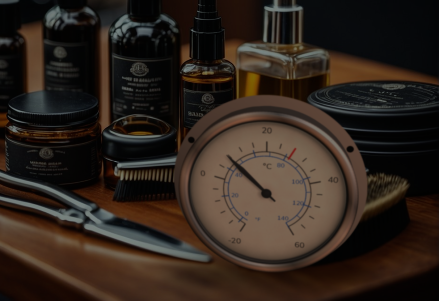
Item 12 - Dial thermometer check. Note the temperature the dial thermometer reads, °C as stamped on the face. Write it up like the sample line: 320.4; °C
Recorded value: 8; °C
